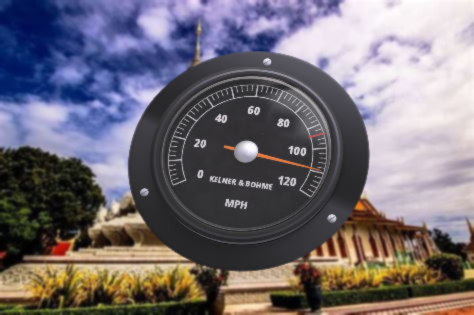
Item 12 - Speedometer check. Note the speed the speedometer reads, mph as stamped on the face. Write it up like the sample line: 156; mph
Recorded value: 110; mph
